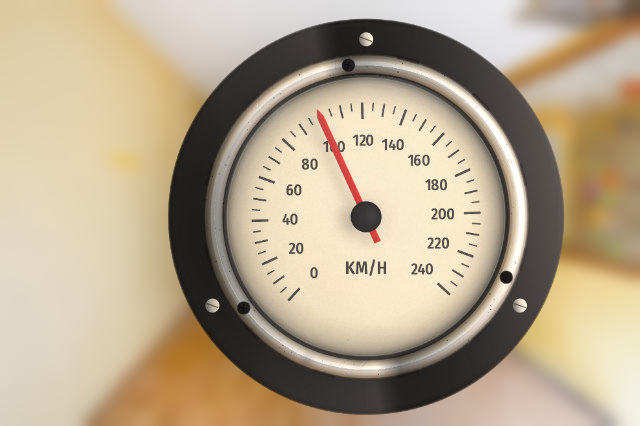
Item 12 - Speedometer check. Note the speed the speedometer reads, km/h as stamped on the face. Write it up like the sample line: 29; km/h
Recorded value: 100; km/h
